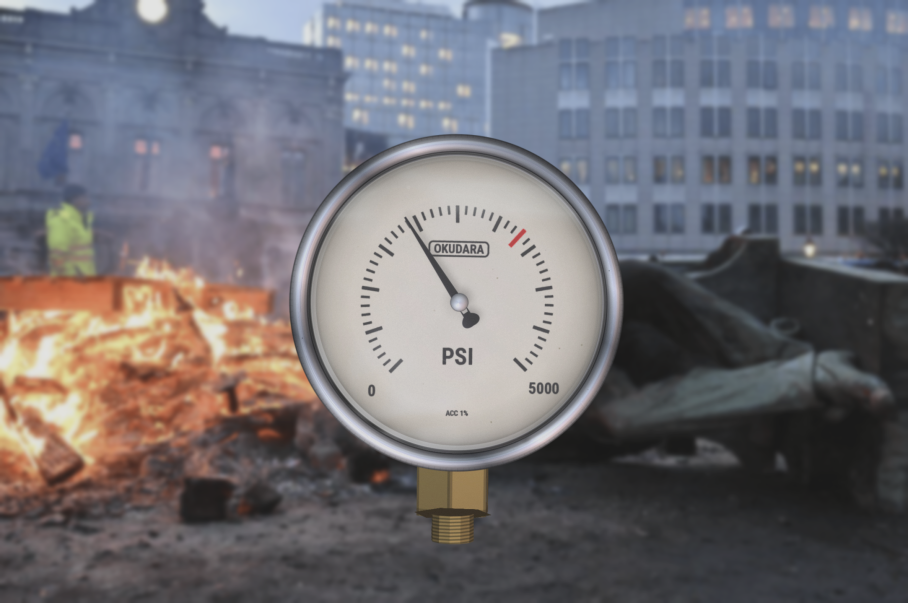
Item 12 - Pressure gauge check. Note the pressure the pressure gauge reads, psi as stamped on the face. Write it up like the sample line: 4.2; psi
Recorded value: 1900; psi
